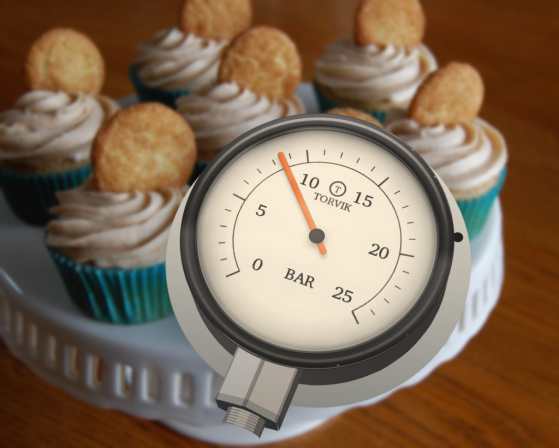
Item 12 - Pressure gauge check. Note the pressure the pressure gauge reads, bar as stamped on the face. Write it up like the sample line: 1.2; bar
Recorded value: 8.5; bar
